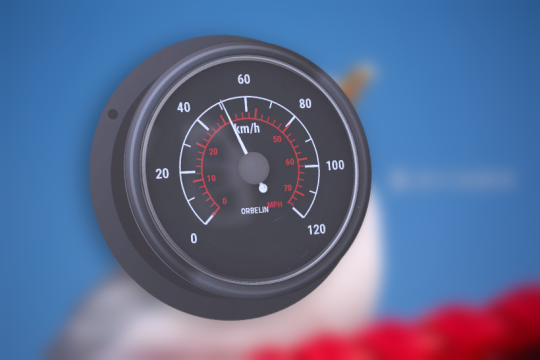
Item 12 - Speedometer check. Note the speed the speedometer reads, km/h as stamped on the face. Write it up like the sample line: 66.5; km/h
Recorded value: 50; km/h
